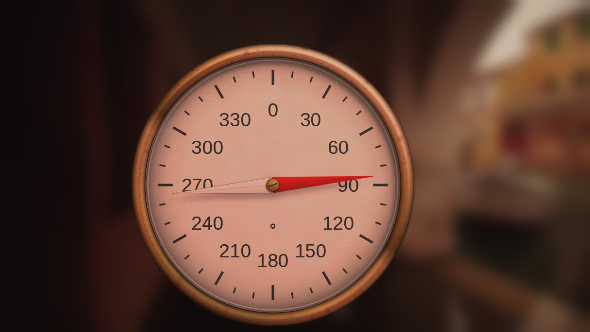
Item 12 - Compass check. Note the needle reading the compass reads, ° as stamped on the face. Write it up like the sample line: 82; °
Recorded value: 85; °
